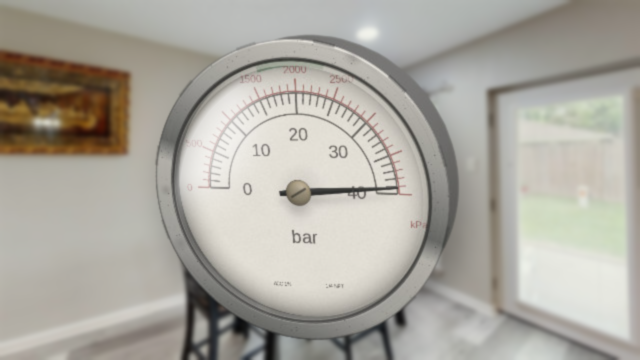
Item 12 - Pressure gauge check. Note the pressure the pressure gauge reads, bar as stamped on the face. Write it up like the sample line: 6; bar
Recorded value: 39; bar
